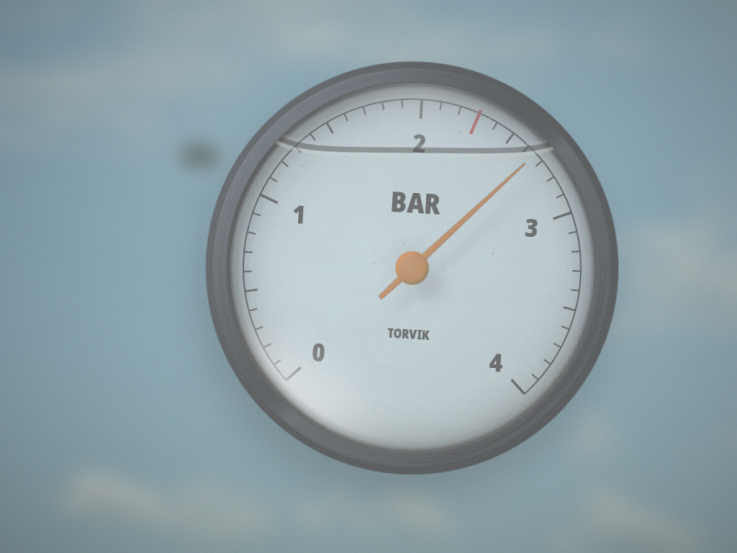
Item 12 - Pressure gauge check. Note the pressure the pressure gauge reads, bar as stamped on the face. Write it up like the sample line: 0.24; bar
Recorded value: 2.65; bar
